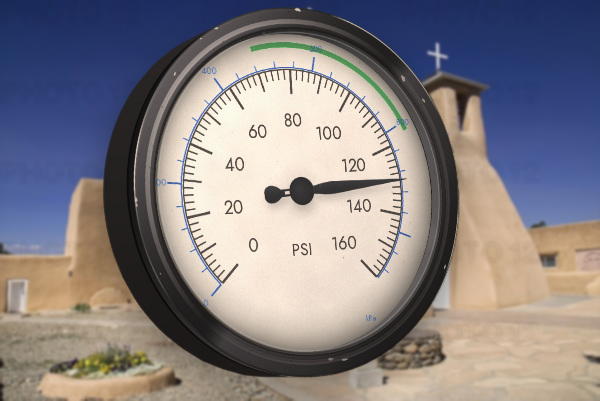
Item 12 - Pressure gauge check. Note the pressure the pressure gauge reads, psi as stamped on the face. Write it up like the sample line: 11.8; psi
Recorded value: 130; psi
